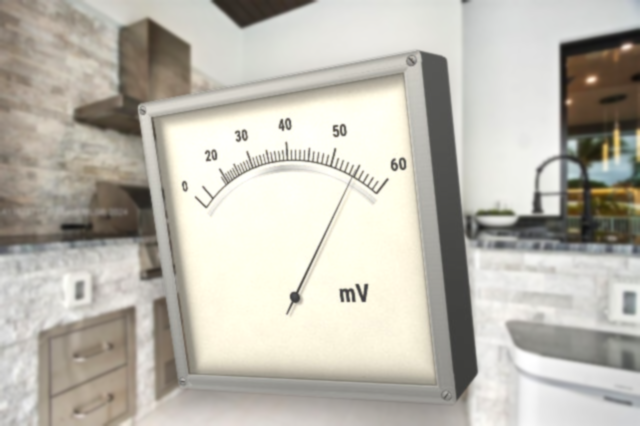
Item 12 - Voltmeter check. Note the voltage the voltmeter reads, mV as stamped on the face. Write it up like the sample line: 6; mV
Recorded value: 55; mV
